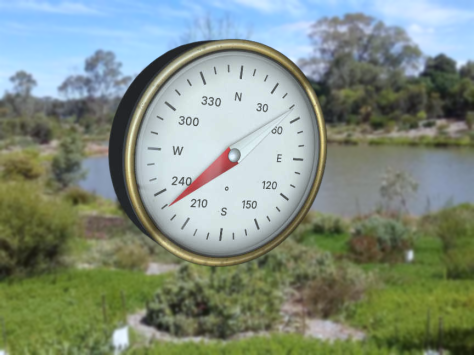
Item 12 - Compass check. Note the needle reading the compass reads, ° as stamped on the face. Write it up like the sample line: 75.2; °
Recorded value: 230; °
